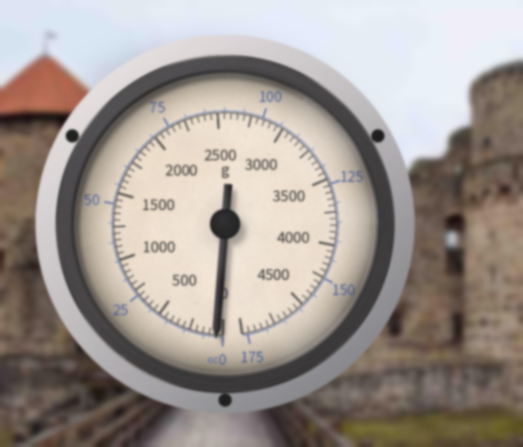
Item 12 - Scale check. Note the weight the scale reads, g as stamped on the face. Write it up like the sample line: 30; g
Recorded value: 50; g
